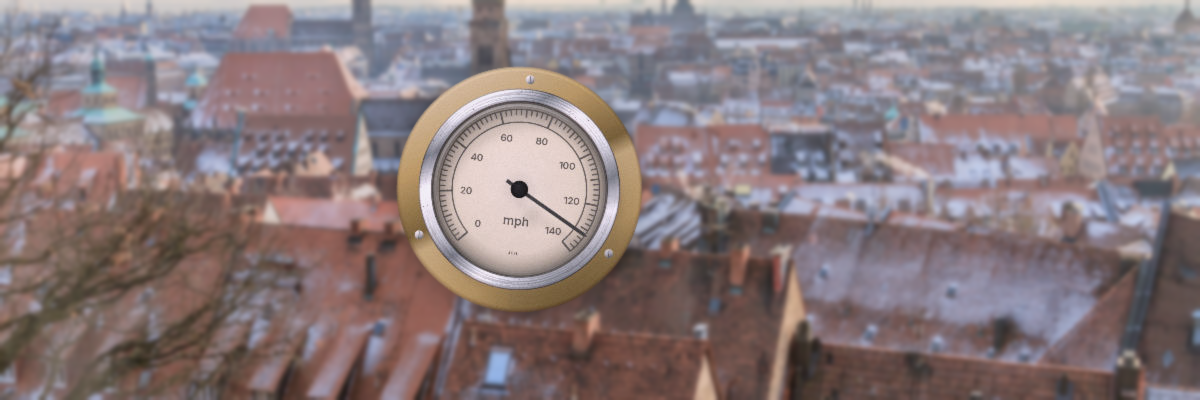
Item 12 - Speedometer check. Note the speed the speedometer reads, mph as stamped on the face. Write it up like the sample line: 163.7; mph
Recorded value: 132; mph
